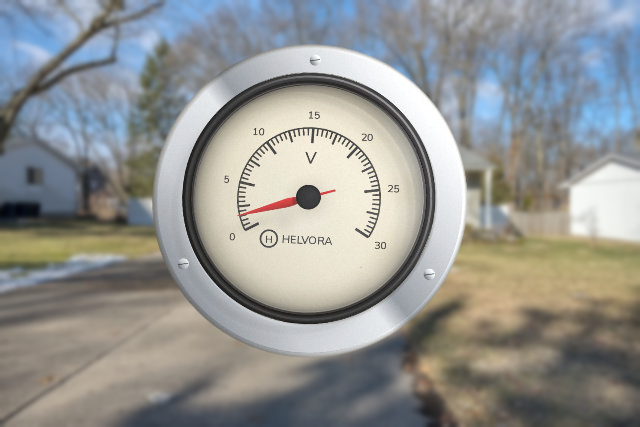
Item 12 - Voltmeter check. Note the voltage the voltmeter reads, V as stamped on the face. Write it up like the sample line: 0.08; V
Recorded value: 1.5; V
